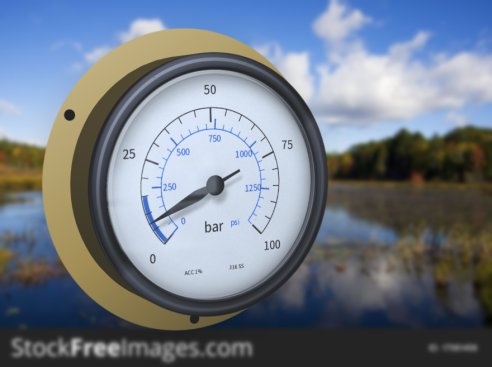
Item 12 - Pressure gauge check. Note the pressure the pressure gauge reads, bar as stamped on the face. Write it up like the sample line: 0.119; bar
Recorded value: 7.5; bar
